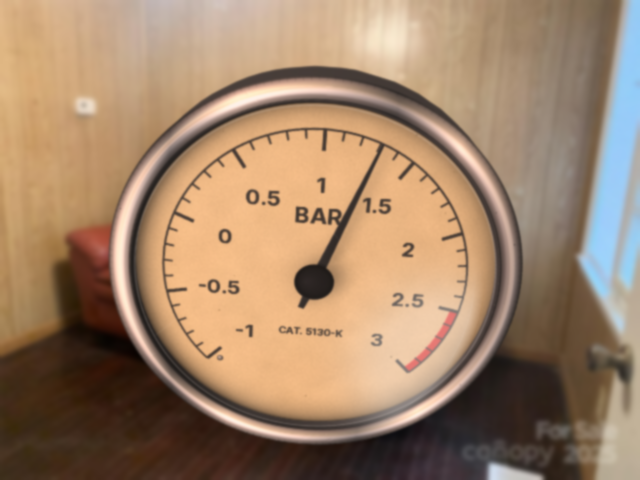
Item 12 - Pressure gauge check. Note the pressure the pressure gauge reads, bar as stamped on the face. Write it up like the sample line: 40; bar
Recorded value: 1.3; bar
